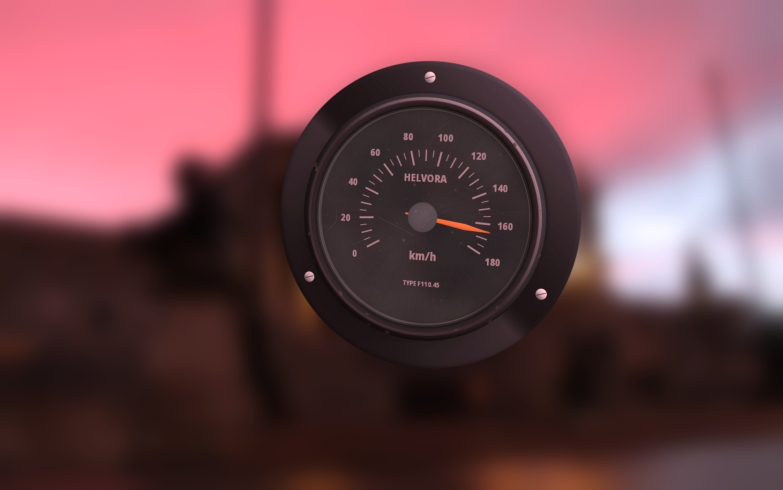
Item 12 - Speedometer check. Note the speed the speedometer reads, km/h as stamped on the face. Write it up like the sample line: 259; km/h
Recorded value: 165; km/h
